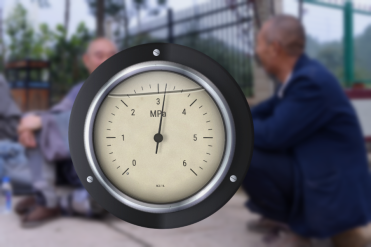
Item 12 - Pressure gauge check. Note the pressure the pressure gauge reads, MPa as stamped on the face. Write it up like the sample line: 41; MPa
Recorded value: 3.2; MPa
